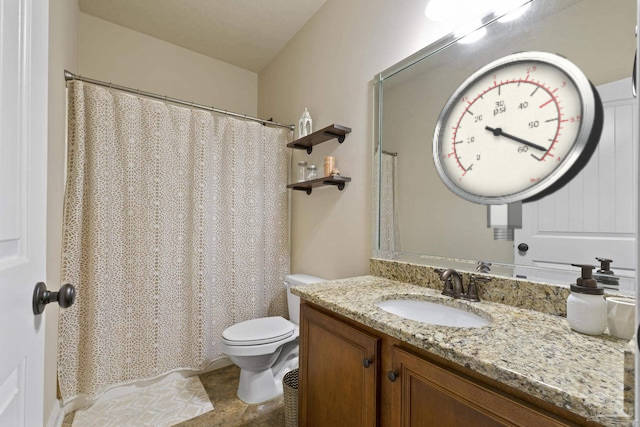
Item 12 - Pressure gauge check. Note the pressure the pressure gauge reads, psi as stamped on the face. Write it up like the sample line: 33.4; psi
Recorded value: 57.5; psi
